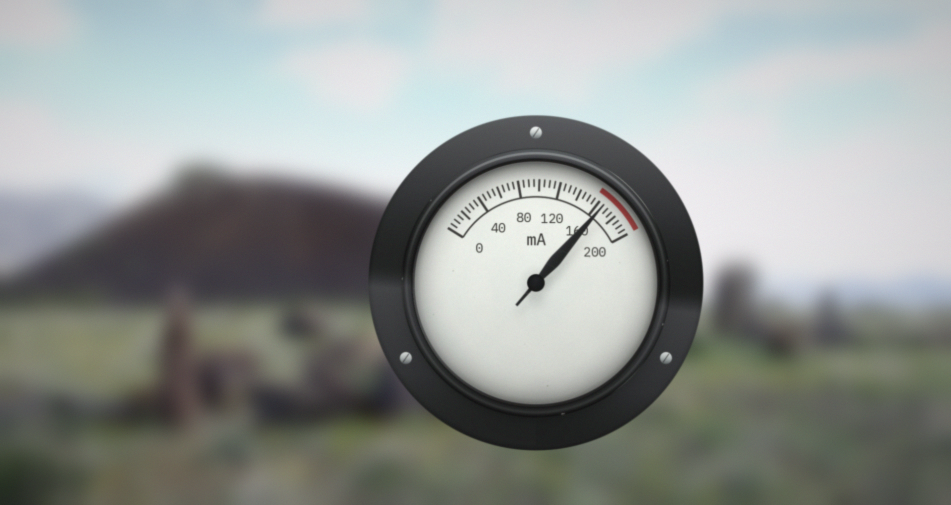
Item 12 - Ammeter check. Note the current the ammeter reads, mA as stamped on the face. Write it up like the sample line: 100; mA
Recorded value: 165; mA
